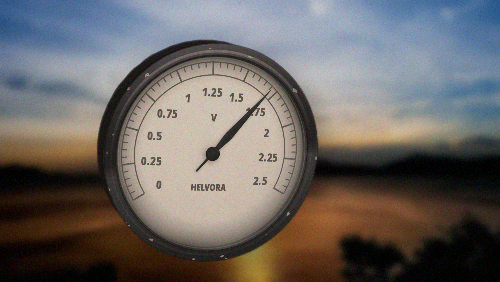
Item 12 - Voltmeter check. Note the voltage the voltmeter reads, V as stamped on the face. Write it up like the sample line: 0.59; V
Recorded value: 1.7; V
